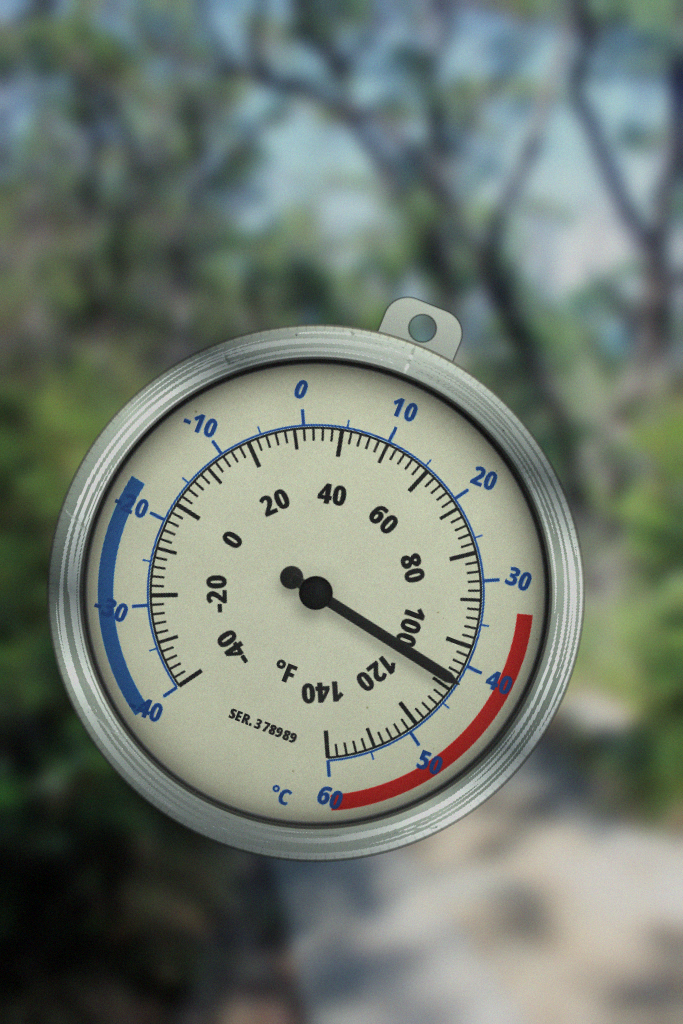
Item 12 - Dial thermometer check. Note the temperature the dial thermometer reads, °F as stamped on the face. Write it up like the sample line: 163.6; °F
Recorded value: 108; °F
